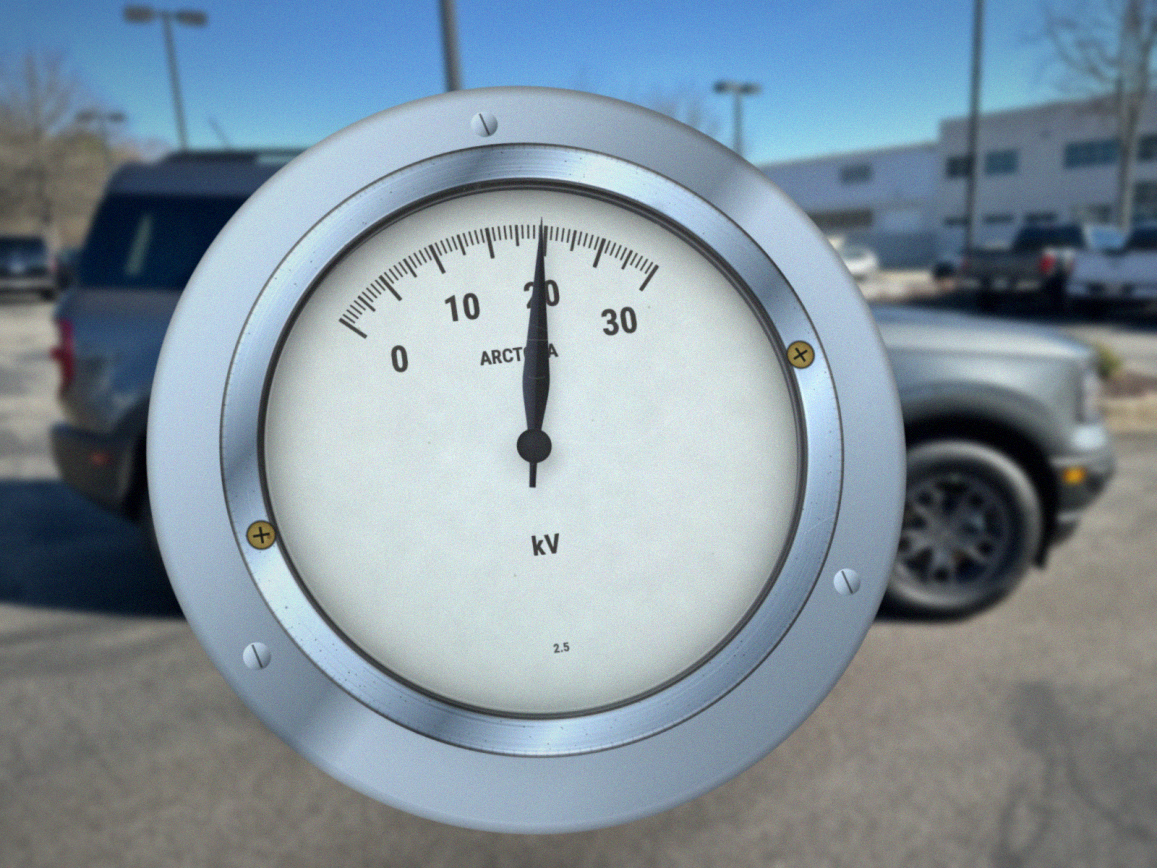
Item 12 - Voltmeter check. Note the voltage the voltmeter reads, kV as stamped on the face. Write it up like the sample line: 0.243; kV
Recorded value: 19.5; kV
